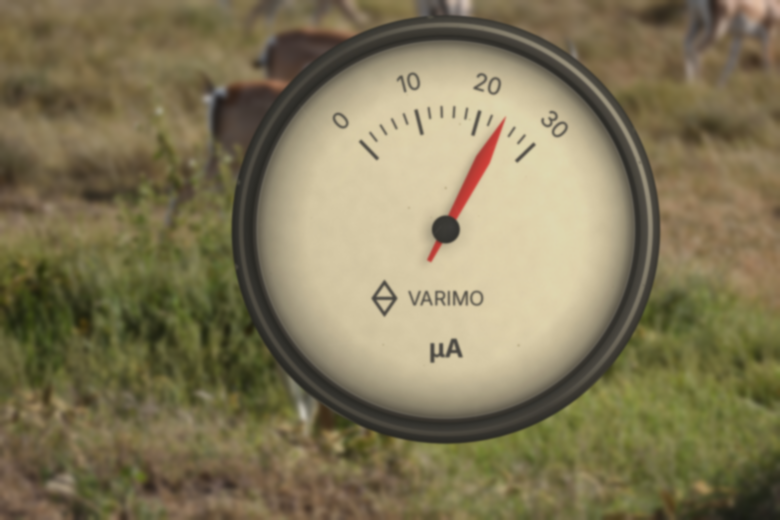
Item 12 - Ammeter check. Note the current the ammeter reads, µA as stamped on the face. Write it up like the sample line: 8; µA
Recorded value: 24; µA
